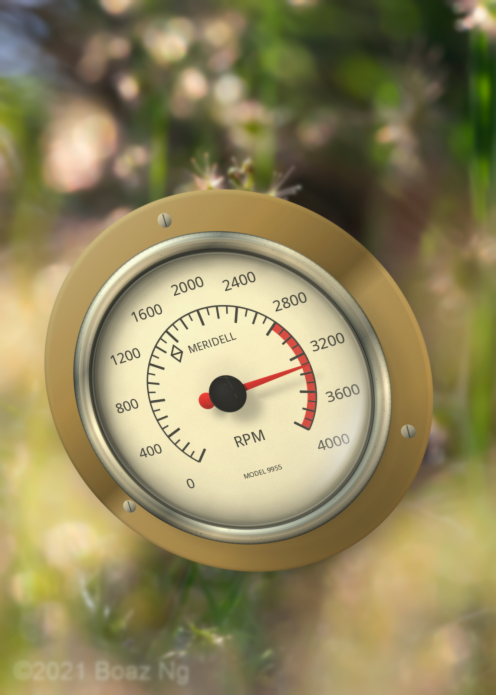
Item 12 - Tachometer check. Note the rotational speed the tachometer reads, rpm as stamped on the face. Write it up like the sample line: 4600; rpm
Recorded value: 3300; rpm
